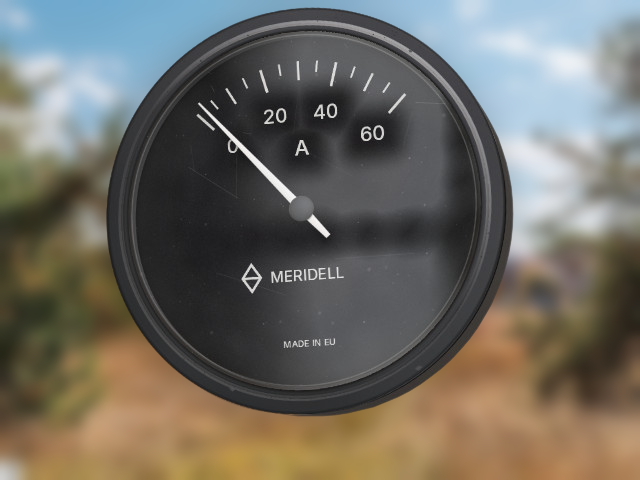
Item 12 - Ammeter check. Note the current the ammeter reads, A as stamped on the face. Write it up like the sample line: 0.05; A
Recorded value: 2.5; A
